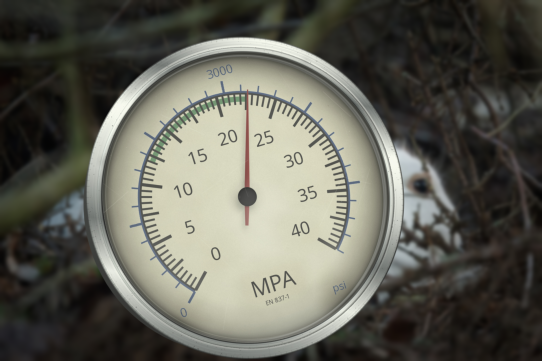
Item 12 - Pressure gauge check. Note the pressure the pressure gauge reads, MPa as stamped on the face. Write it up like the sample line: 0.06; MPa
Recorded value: 22.5; MPa
